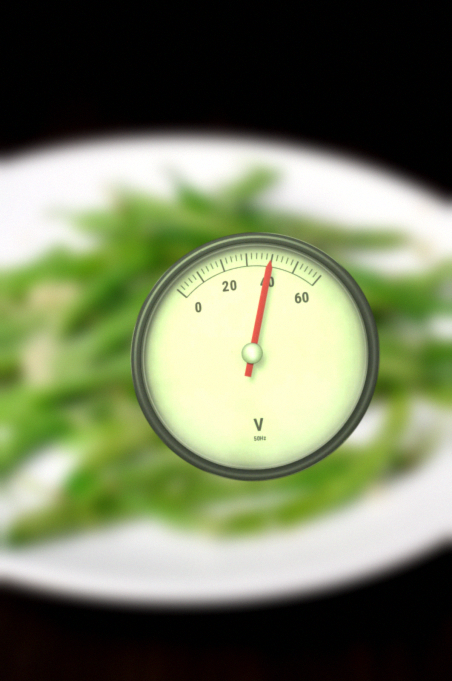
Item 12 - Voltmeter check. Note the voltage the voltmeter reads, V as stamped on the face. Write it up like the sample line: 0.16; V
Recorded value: 40; V
